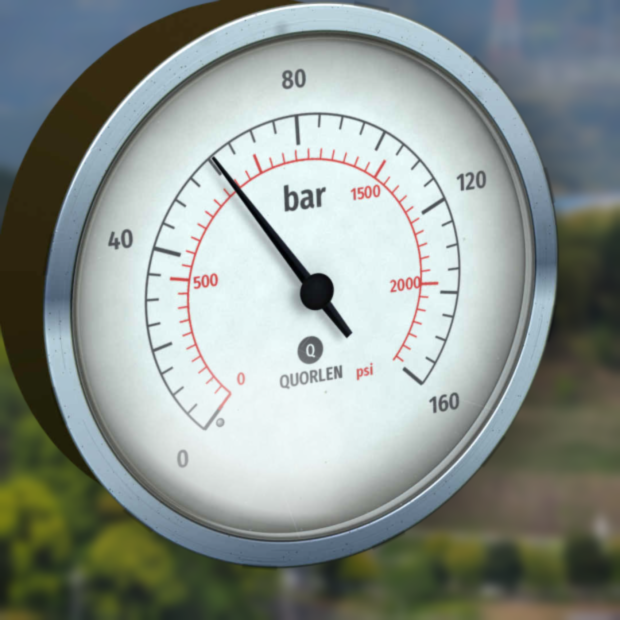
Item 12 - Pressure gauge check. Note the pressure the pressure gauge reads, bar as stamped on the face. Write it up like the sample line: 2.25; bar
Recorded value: 60; bar
